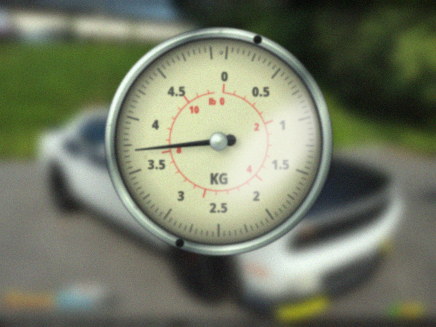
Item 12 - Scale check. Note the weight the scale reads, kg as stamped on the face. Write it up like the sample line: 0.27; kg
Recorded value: 3.7; kg
